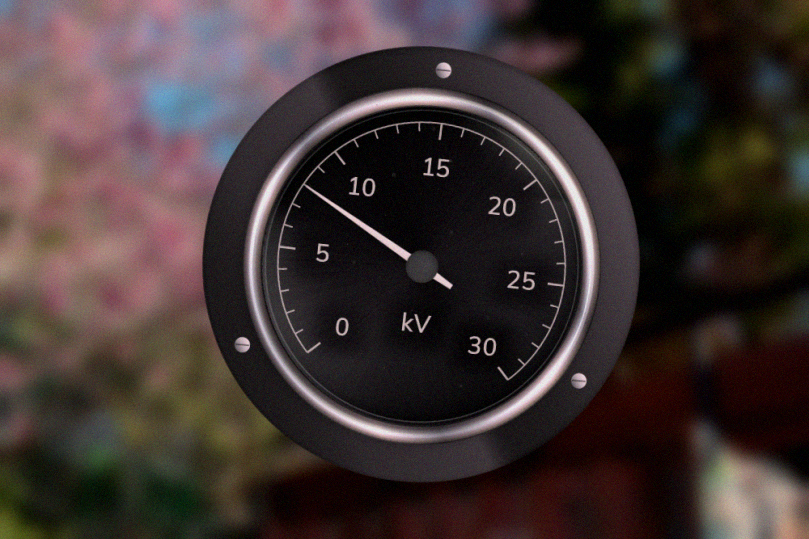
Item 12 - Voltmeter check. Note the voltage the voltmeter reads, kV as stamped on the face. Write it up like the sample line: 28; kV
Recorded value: 8; kV
